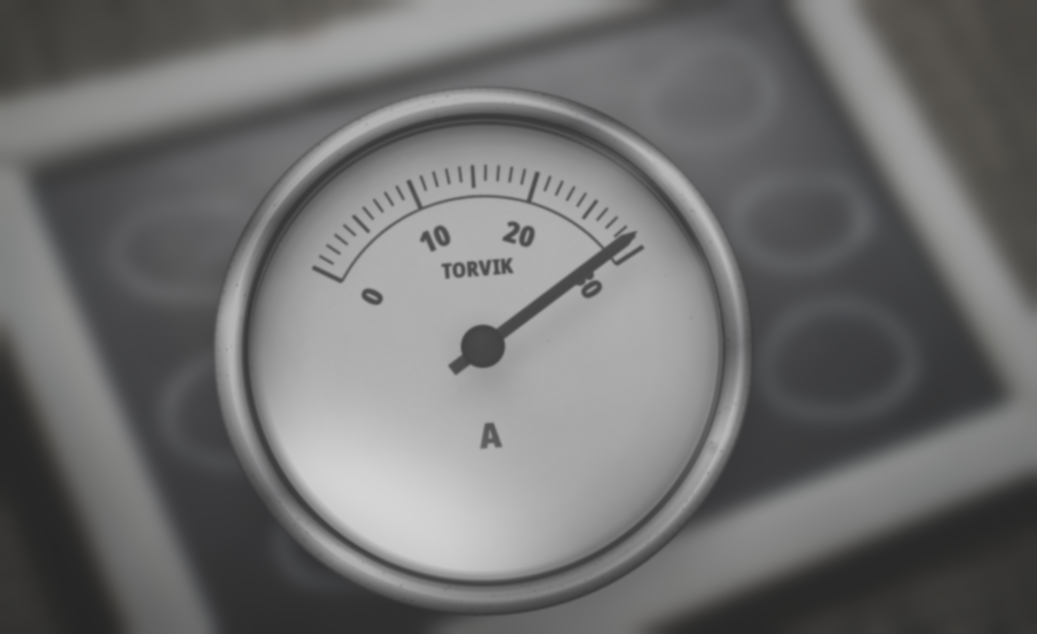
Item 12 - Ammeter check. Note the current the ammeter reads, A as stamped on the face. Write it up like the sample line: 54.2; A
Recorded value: 29; A
